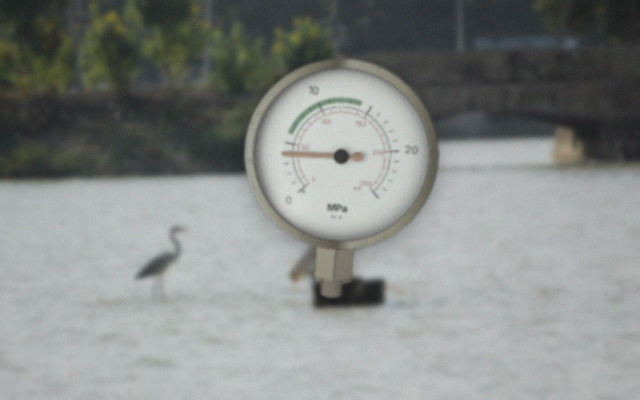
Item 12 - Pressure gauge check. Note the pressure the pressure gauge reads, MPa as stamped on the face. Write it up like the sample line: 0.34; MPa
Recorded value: 4; MPa
